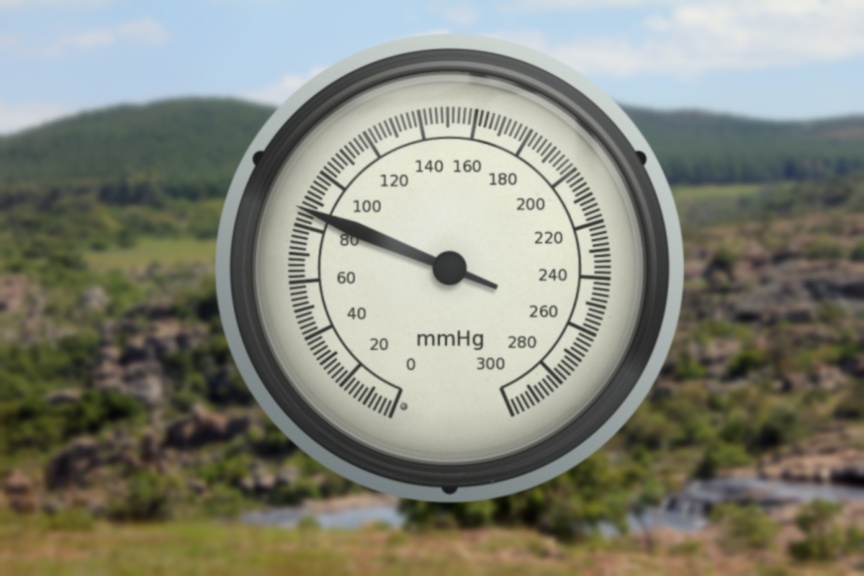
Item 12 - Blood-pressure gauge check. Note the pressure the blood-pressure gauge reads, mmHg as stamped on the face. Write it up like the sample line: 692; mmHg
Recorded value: 86; mmHg
